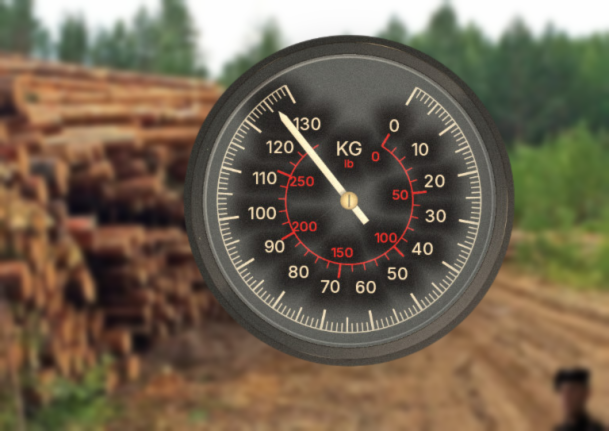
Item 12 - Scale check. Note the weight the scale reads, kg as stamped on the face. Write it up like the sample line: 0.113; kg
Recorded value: 126; kg
